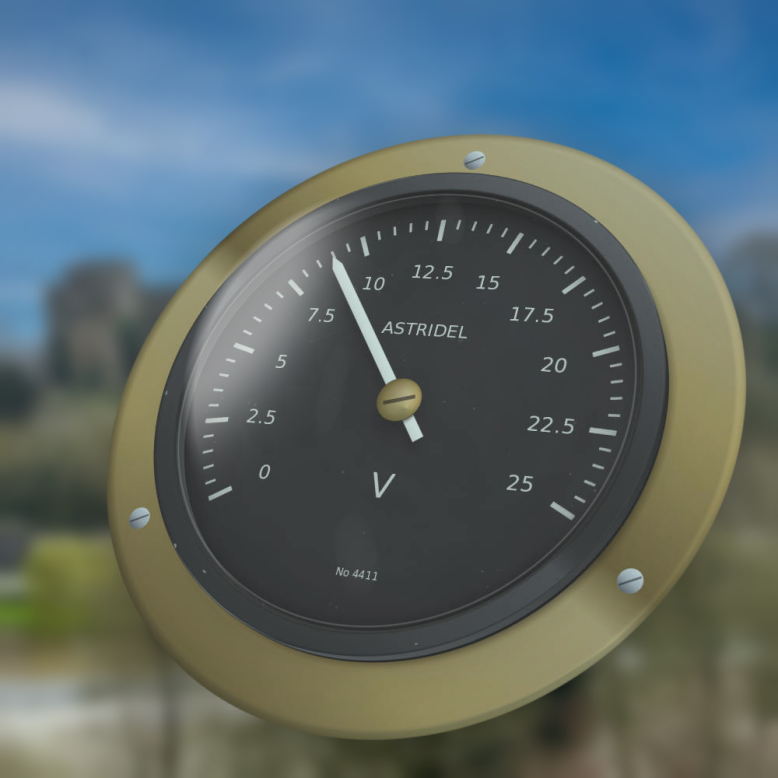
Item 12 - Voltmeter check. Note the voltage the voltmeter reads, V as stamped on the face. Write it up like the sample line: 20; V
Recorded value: 9; V
